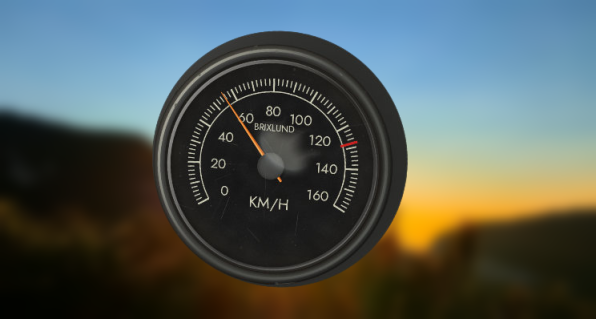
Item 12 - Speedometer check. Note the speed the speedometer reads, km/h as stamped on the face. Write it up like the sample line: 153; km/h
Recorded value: 56; km/h
